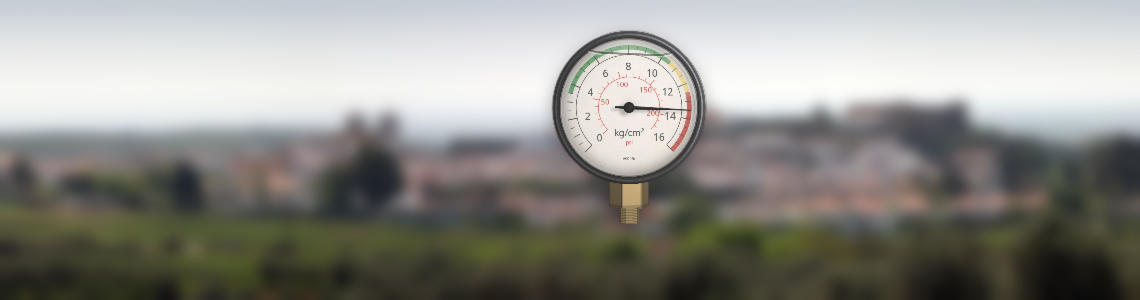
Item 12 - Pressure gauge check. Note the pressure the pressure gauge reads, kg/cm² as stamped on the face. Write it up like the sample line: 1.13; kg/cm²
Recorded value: 13.5; kg/cm²
